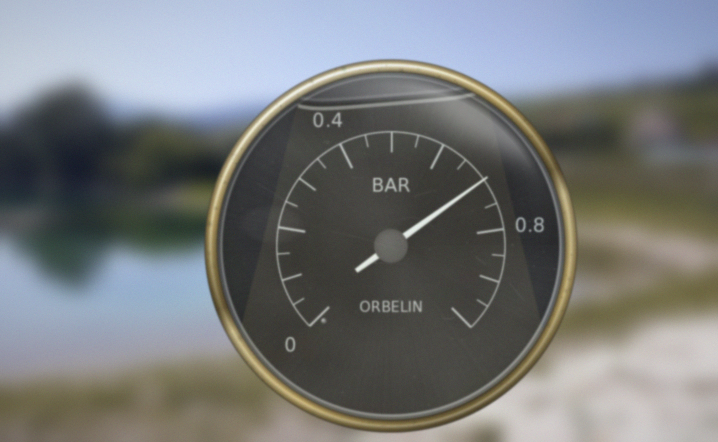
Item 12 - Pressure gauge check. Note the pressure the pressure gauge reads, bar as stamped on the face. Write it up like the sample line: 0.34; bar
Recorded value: 0.7; bar
